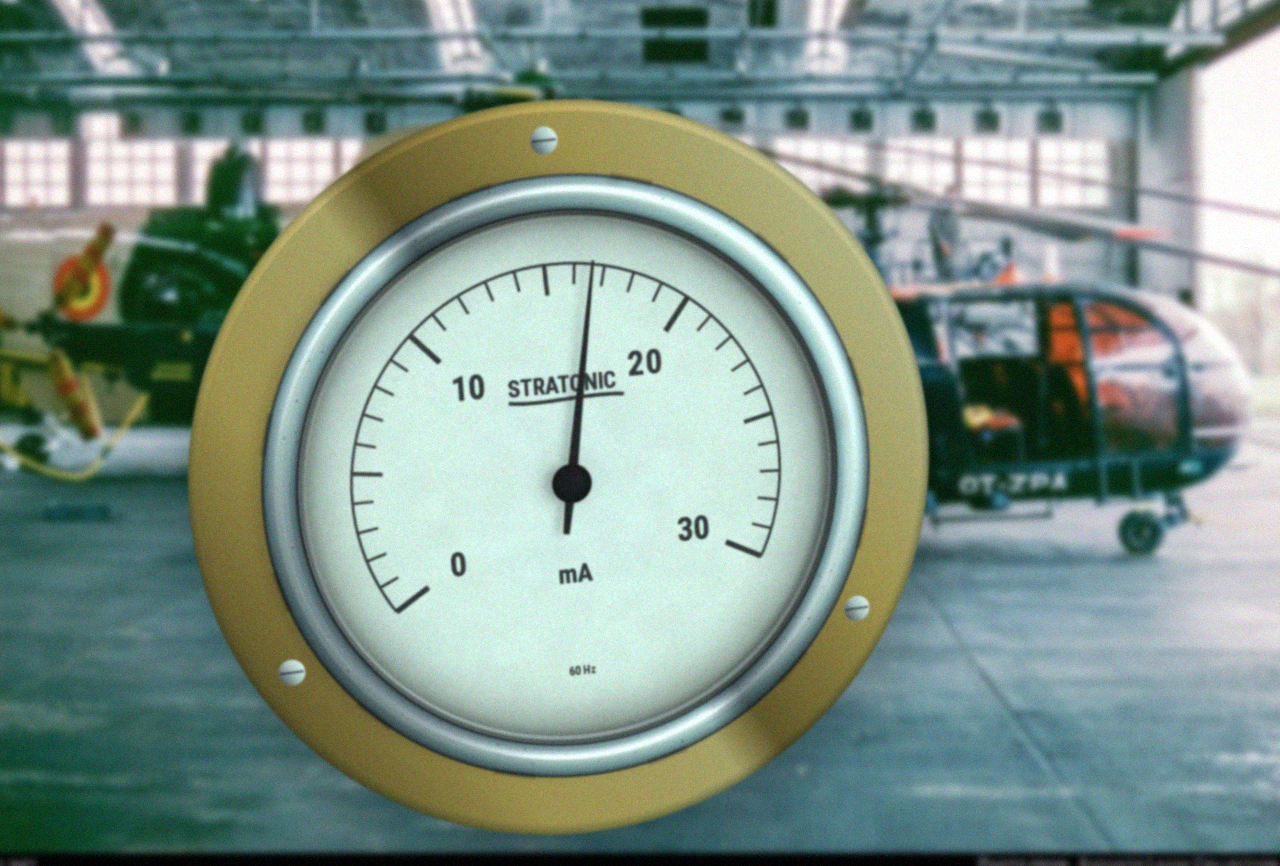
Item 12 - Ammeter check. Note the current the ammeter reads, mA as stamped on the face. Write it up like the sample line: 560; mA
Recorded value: 16.5; mA
